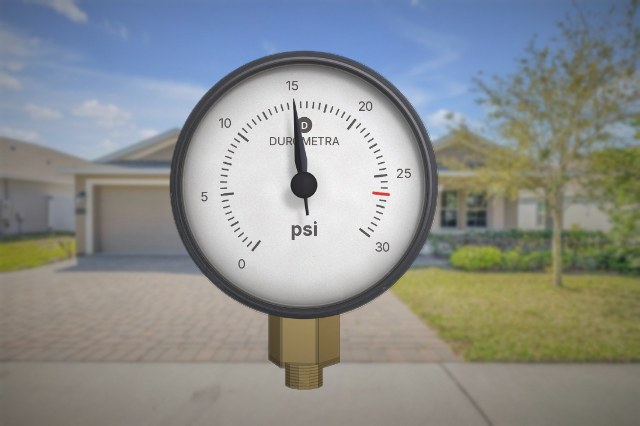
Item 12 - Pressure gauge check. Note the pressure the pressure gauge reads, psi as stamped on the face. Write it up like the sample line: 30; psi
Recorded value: 15; psi
